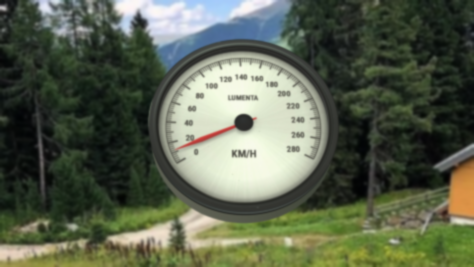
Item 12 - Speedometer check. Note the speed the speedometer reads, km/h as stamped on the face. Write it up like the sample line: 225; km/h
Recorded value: 10; km/h
